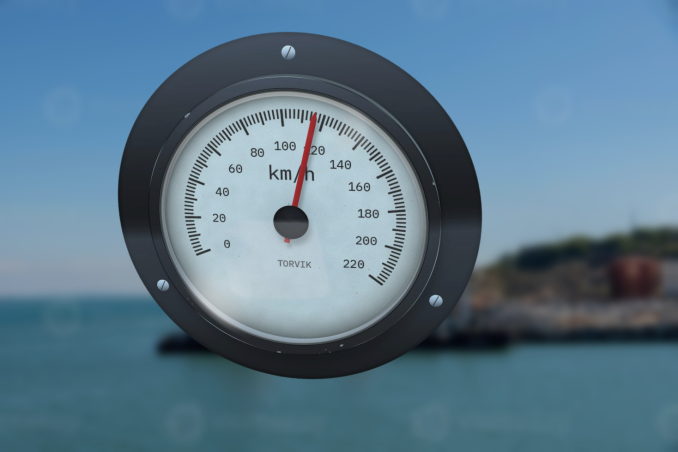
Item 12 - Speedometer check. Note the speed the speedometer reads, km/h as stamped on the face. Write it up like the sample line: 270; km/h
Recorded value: 116; km/h
